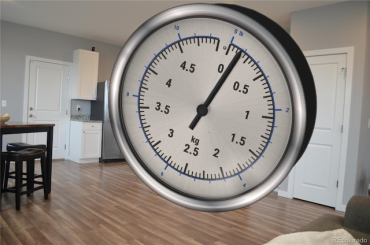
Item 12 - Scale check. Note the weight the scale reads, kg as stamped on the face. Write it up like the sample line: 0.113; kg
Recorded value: 0.15; kg
